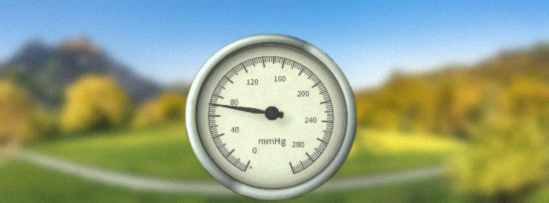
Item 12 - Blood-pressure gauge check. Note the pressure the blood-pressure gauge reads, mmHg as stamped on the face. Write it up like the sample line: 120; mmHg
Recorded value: 70; mmHg
